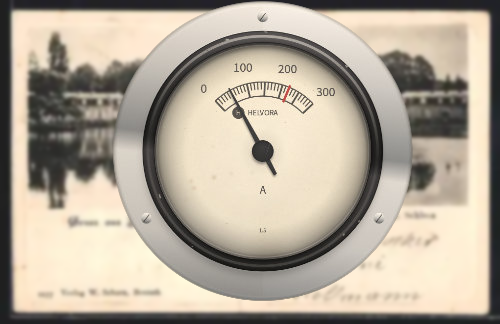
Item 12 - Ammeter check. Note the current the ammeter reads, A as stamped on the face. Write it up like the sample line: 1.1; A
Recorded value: 50; A
